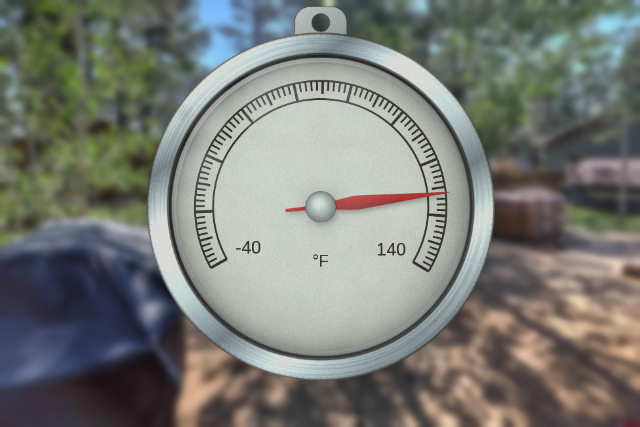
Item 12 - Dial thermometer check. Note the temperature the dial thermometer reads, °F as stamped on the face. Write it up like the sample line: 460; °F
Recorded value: 112; °F
